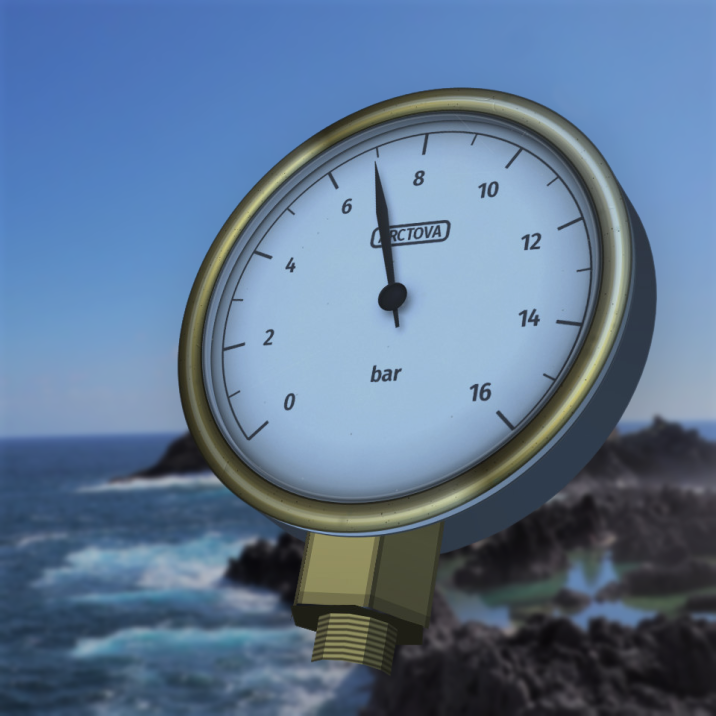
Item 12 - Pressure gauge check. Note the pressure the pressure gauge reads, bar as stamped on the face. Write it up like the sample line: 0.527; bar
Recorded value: 7; bar
